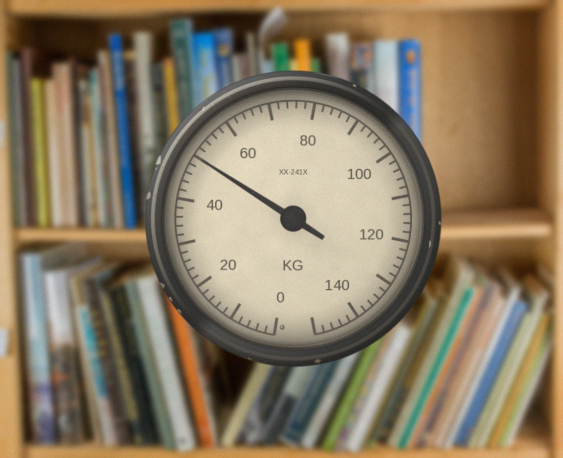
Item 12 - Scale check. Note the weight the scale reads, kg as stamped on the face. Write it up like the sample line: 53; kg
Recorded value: 50; kg
